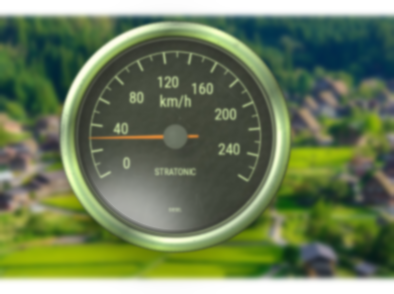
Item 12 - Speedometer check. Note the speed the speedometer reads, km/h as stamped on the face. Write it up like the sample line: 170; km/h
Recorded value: 30; km/h
